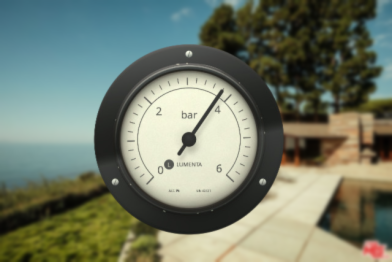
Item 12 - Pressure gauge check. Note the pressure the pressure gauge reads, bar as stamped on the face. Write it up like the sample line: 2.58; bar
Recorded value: 3.8; bar
